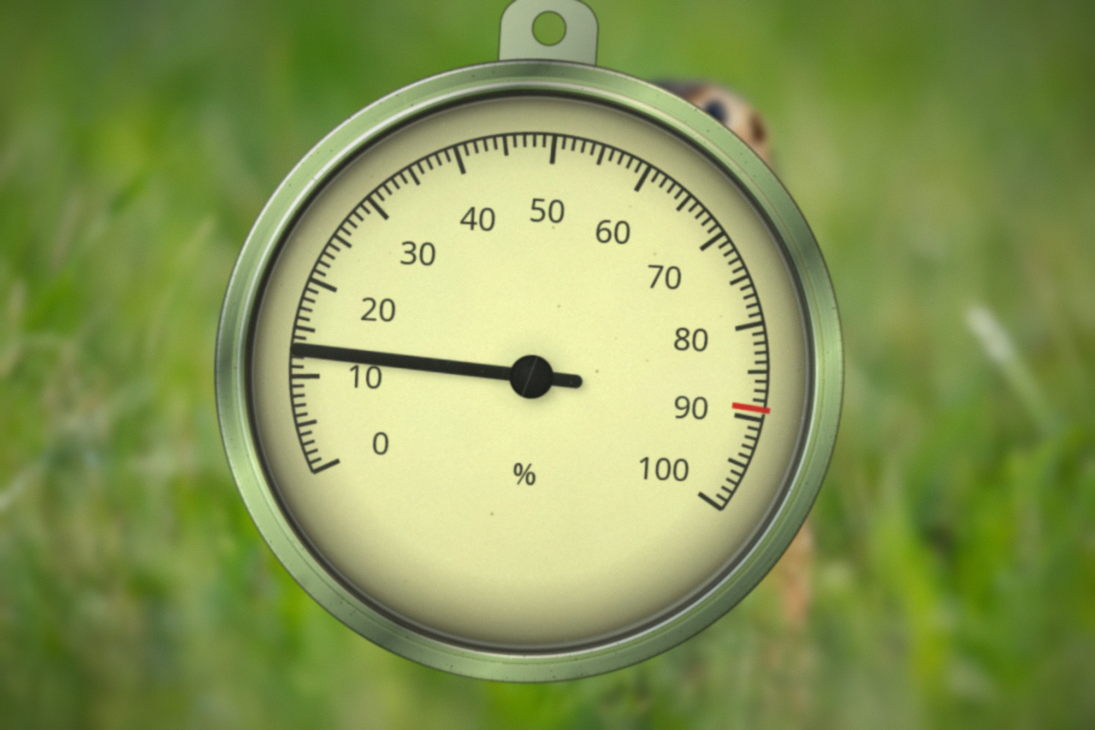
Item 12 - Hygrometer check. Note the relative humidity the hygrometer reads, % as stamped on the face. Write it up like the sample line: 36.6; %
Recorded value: 13; %
